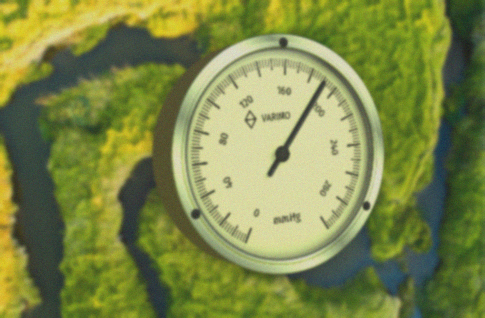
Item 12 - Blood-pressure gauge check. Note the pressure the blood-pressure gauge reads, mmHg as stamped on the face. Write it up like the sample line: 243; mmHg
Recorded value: 190; mmHg
